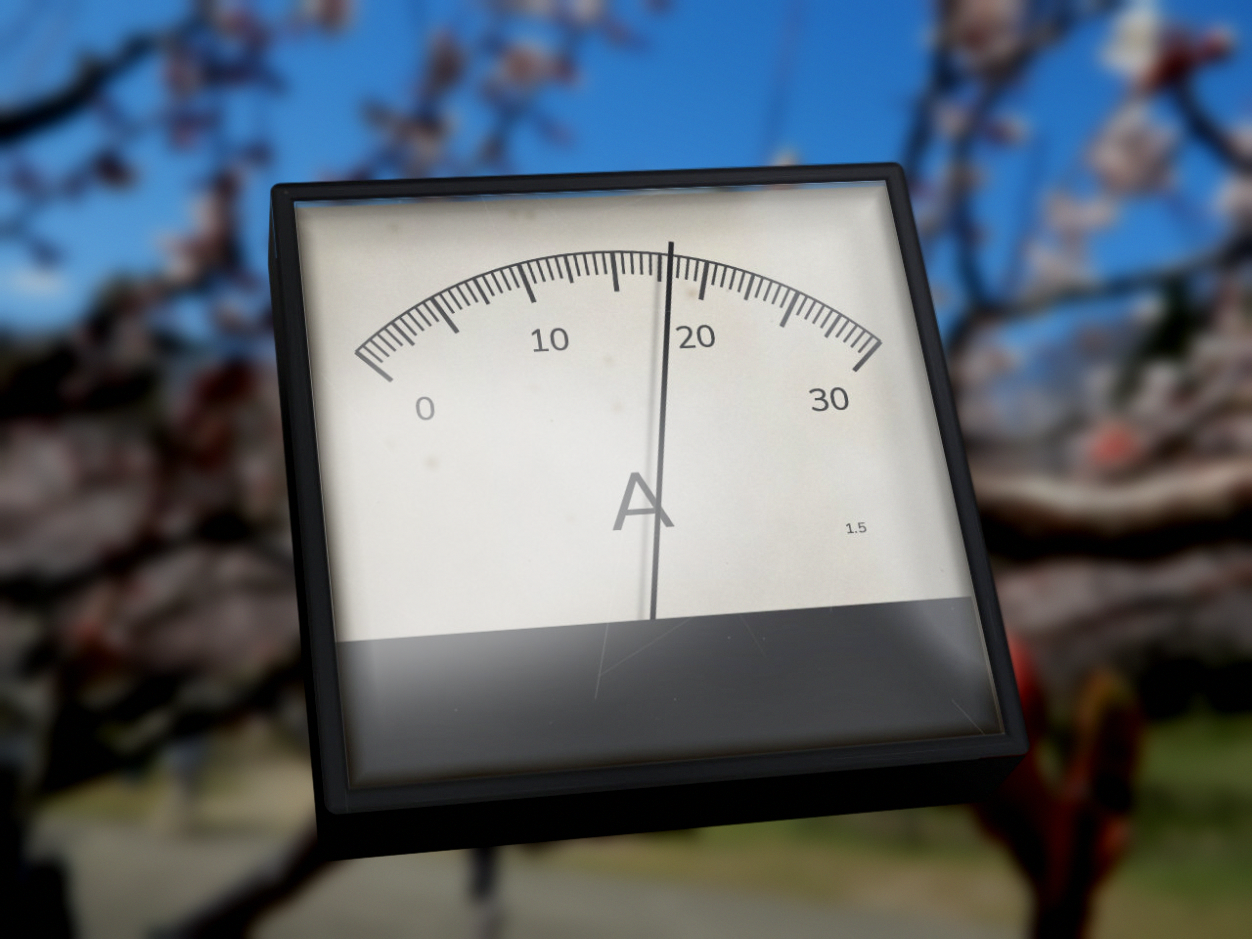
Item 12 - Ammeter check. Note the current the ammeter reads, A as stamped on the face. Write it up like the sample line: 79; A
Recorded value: 18; A
